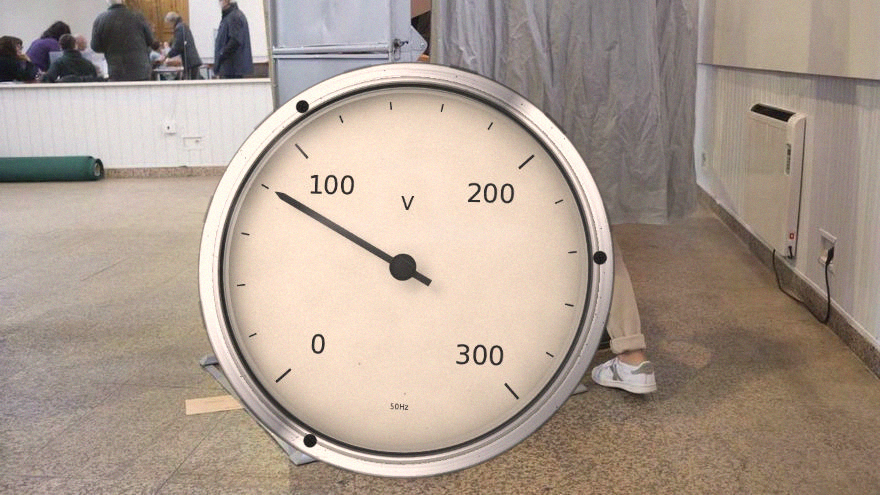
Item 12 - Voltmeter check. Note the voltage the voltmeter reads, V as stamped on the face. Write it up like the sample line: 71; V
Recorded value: 80; V
